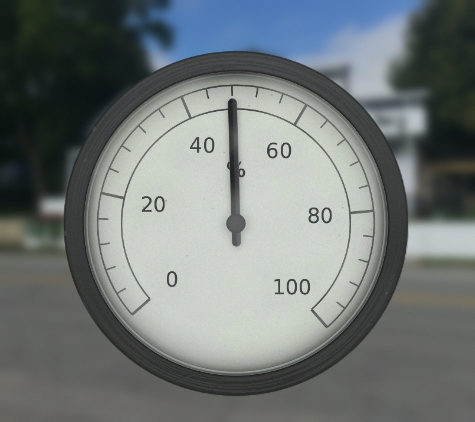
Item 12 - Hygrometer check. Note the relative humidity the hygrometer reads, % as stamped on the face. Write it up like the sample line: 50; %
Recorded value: 48; %
